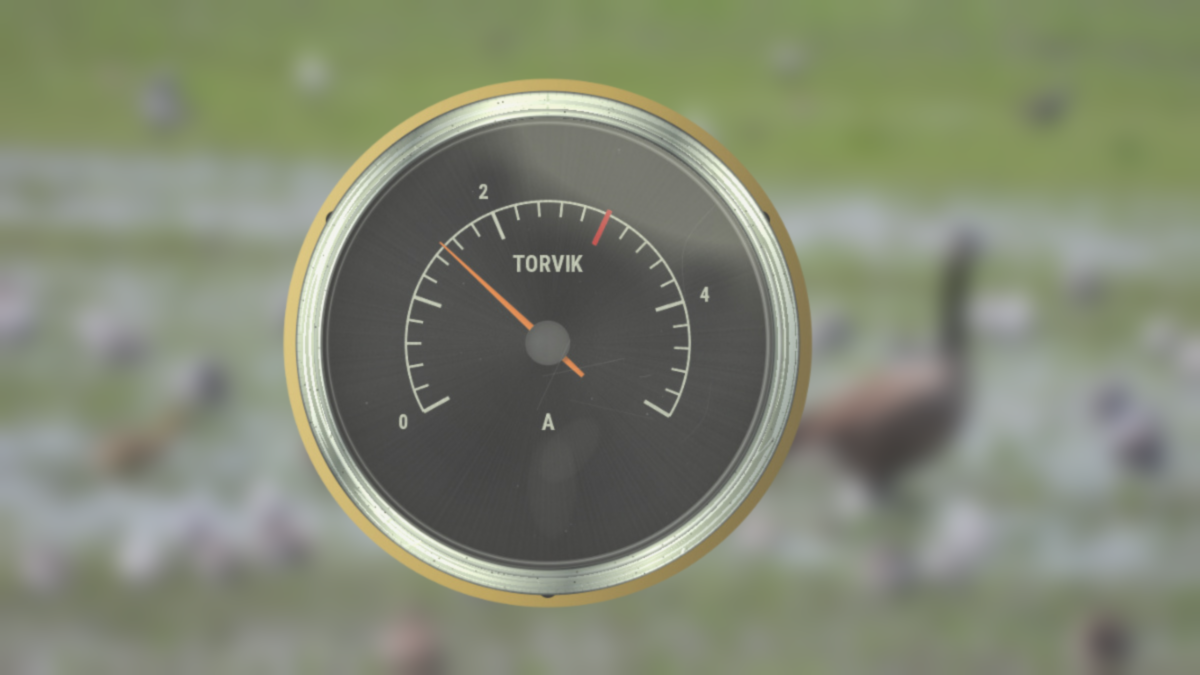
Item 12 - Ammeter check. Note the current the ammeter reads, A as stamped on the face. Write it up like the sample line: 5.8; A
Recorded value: 1.5; A
